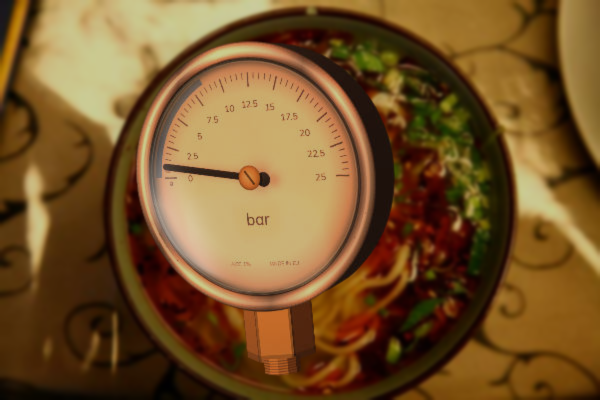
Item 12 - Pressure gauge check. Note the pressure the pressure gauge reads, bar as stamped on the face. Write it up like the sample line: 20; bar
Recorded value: 1; bar
